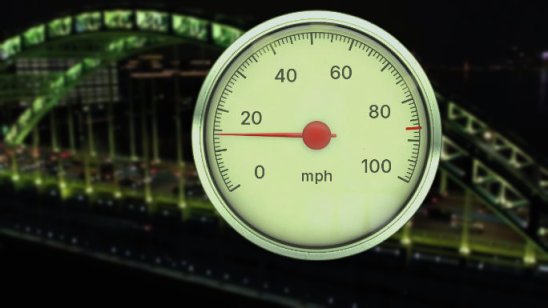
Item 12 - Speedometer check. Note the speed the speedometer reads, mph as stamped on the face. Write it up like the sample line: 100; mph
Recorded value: 14; mph
